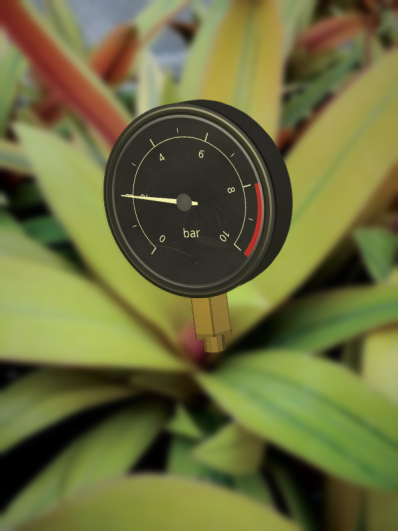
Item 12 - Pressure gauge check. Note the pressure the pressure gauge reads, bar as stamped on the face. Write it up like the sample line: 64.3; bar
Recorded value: 2; bar
